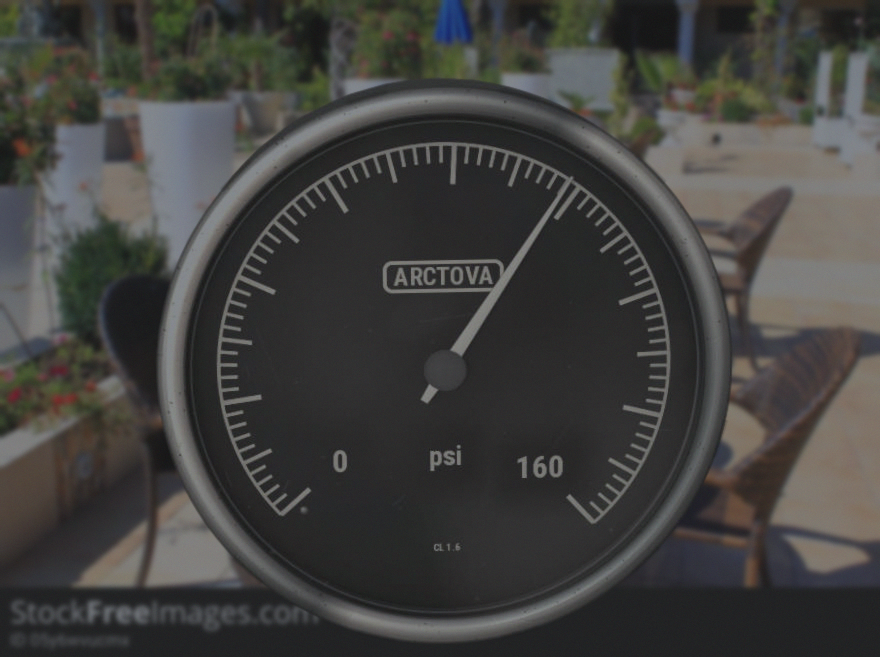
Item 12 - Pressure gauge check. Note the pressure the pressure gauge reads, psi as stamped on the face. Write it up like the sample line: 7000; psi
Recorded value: 98; psi
